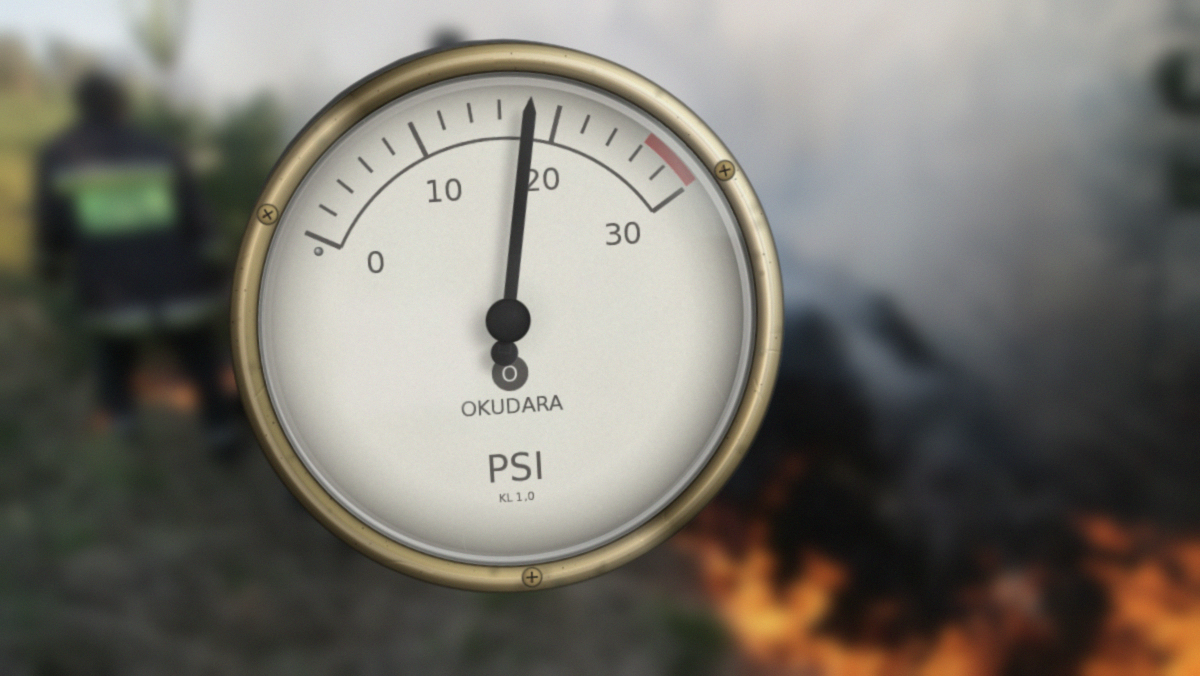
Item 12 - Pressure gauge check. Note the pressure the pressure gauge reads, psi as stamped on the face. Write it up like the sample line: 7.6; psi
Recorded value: 18; psi
